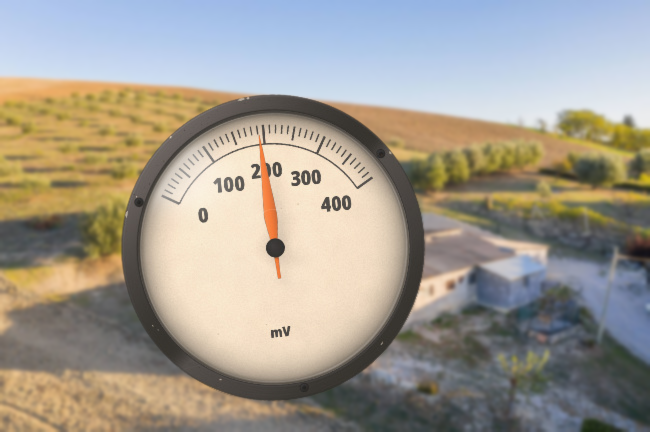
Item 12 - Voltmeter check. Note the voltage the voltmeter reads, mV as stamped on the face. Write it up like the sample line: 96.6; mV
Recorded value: 190; mV
